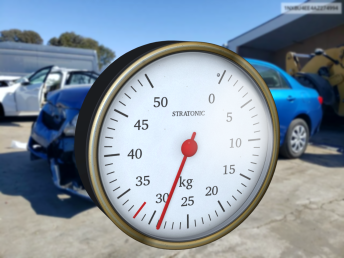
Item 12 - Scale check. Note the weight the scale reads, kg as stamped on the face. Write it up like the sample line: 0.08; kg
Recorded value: 29; kg
